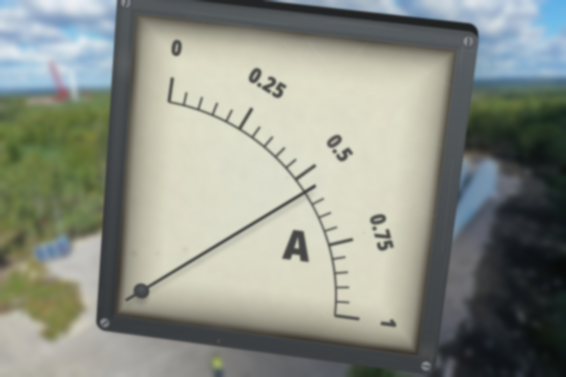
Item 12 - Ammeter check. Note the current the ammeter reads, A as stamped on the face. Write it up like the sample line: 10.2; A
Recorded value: 0.55; A
